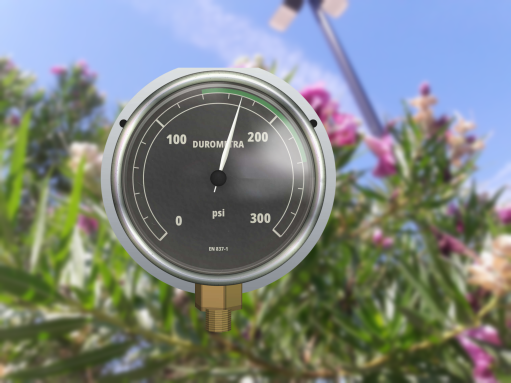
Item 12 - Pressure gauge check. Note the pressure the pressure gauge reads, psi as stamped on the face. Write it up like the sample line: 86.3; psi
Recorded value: 170; psi
